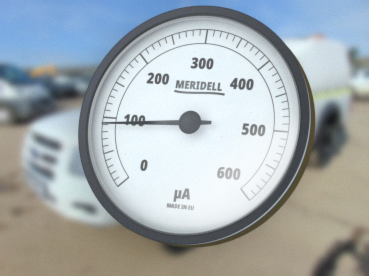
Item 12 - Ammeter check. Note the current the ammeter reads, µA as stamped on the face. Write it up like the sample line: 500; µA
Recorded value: 90; µA
